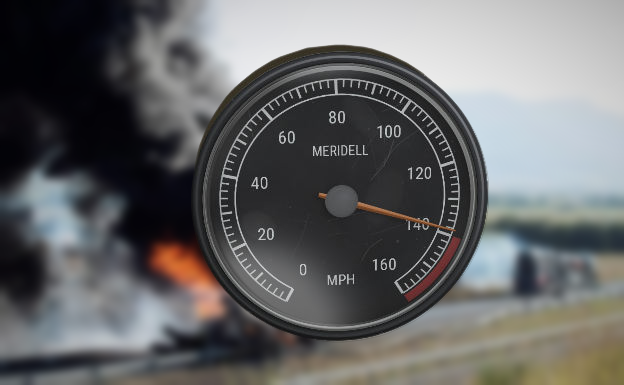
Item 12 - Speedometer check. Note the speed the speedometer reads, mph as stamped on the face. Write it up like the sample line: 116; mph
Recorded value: 138; mph
